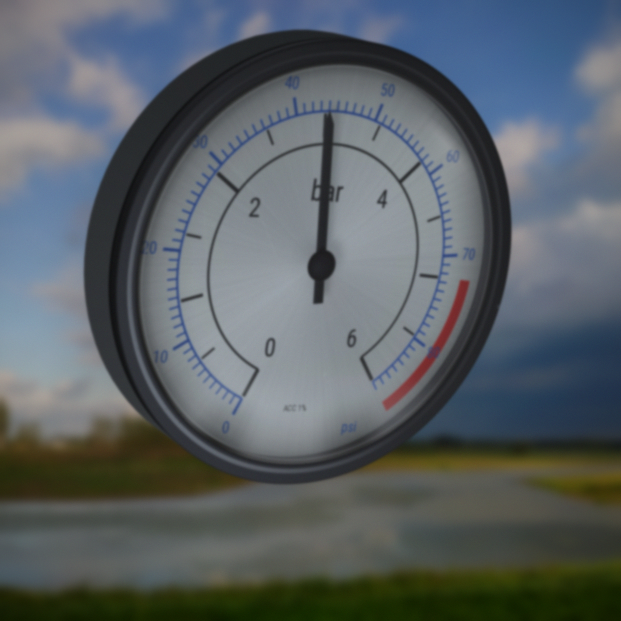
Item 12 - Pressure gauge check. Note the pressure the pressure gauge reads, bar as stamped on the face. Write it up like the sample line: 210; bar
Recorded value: 3; bar
